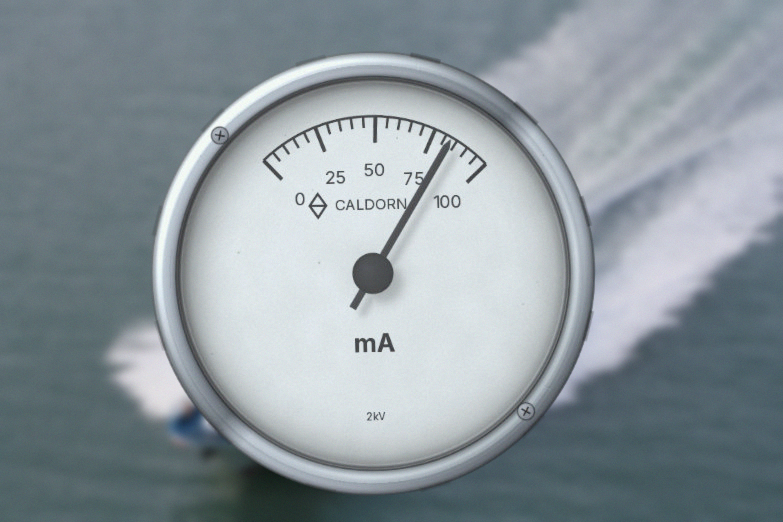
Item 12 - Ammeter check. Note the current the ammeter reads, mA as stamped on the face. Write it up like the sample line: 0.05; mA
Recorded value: 82.5; mA
